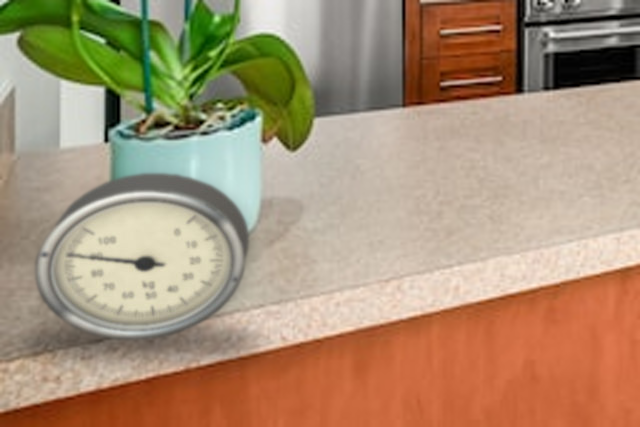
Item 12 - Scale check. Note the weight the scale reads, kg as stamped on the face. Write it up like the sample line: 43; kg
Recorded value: 90; kg
